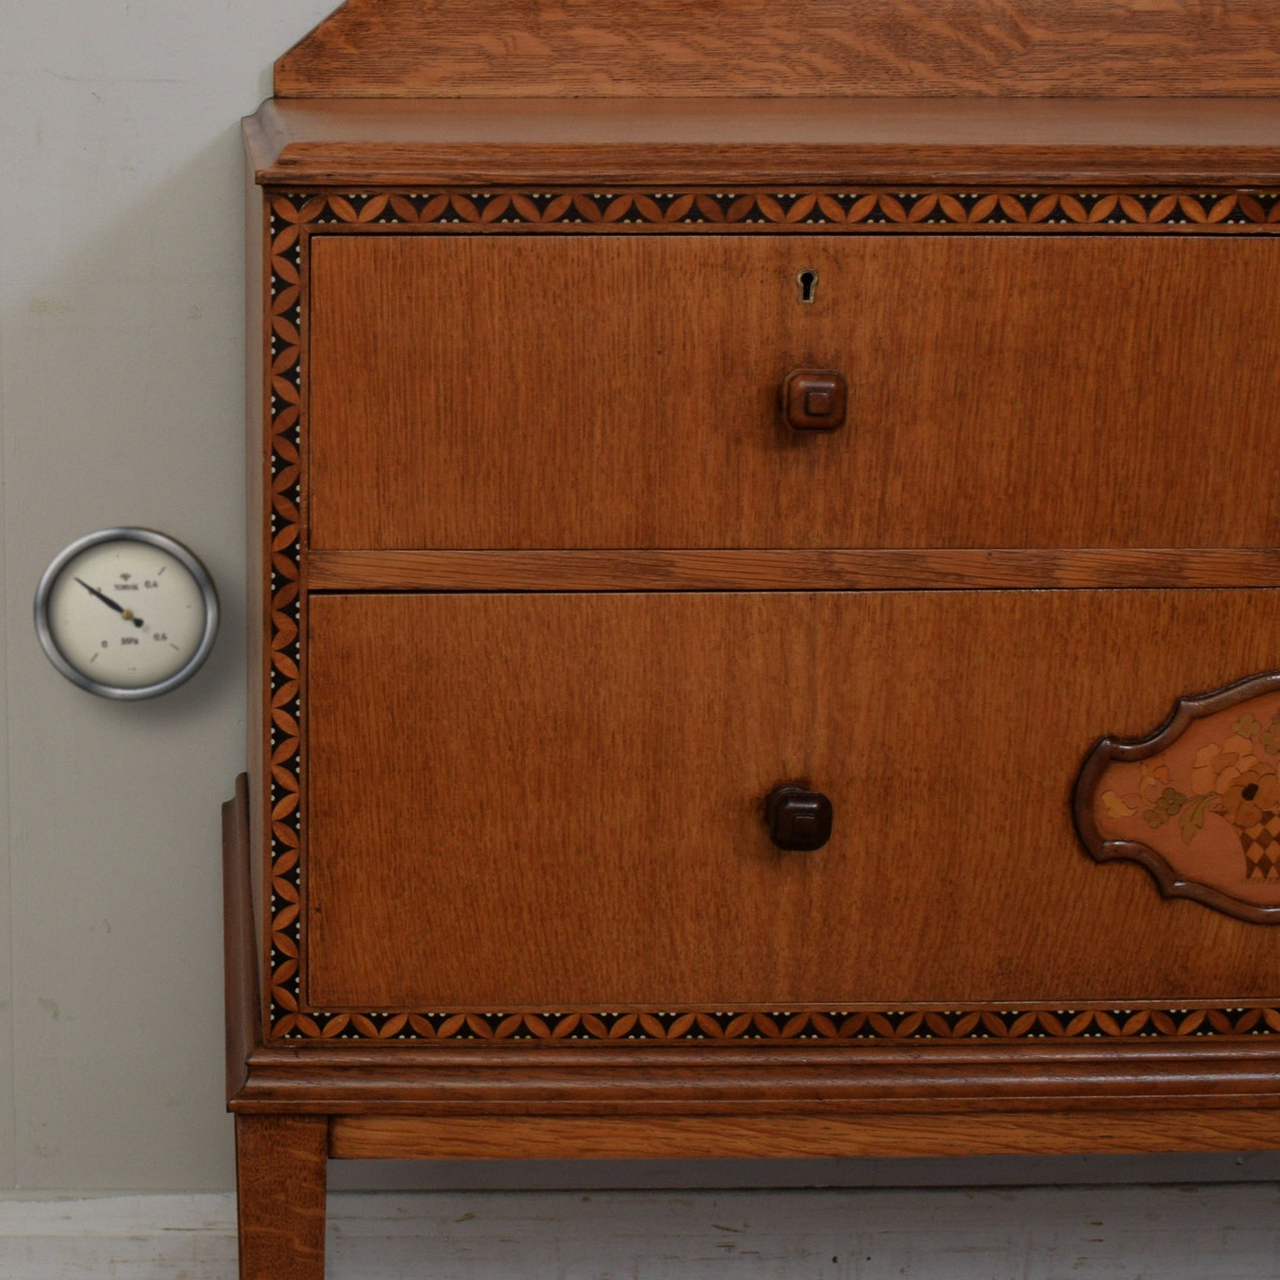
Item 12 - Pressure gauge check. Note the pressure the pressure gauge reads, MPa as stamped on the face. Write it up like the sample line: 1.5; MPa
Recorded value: 0.2; MPa
